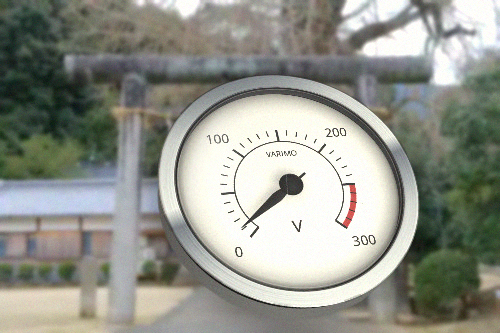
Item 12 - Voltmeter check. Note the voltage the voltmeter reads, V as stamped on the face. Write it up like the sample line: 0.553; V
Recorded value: 10; V
